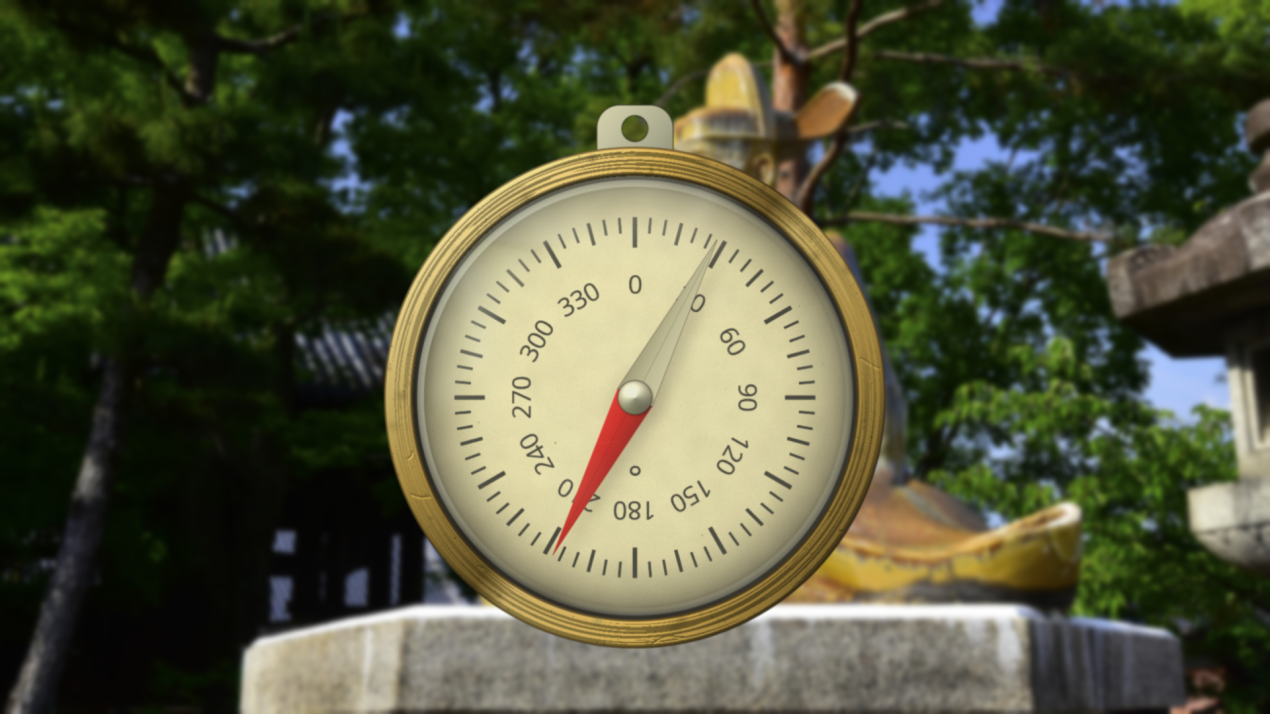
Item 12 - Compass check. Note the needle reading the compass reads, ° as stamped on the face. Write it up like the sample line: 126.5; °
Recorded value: 207.5; °
